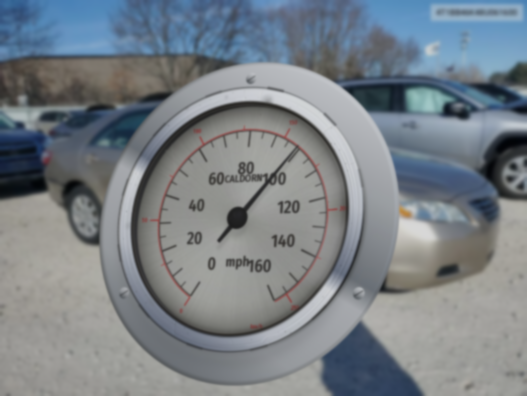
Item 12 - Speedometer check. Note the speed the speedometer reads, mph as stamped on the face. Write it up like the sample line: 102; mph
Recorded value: 100; mph
